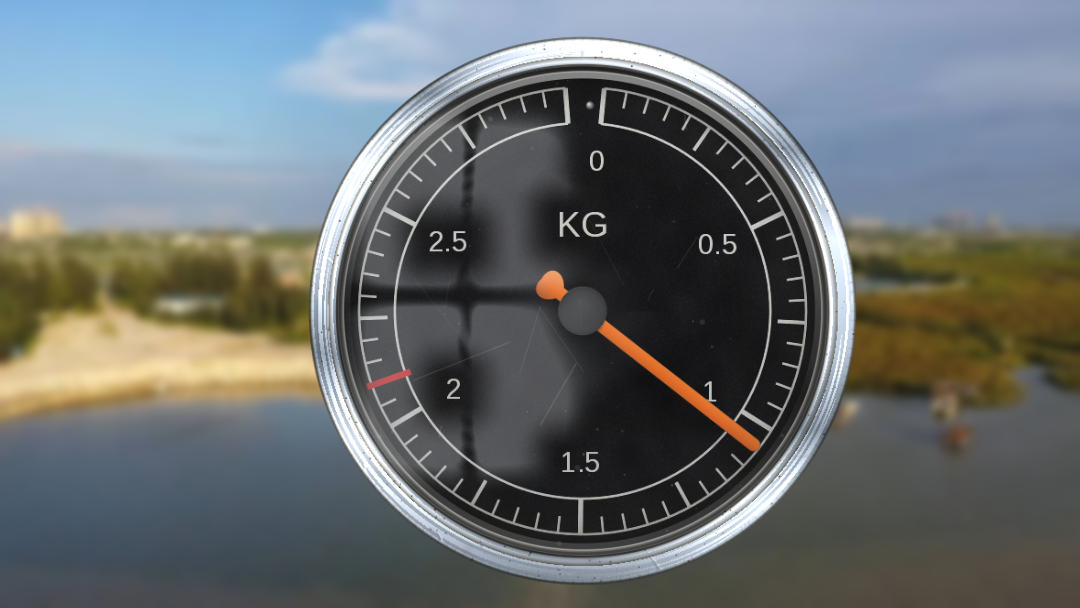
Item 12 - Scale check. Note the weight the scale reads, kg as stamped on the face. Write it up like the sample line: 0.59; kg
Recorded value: 1.05; kg
